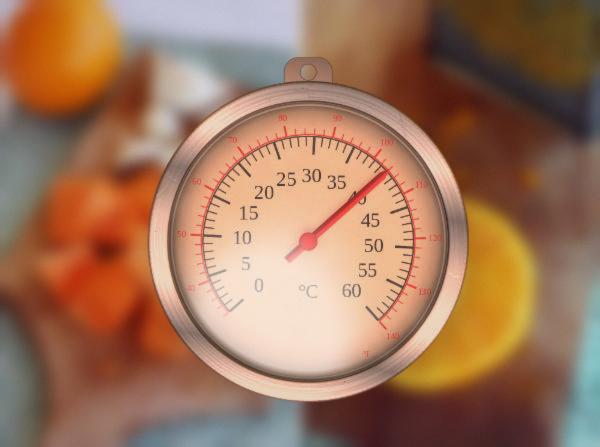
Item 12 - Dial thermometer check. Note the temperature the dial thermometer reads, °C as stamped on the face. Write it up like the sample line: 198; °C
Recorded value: 40; °C
